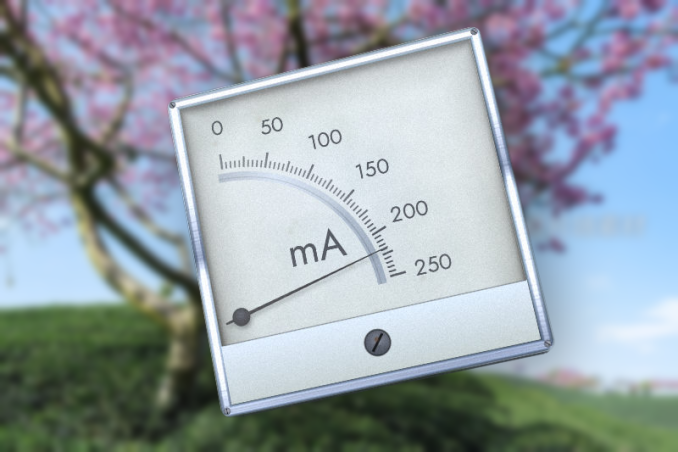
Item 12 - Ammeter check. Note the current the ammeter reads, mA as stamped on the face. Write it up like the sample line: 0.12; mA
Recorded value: 220; mA
